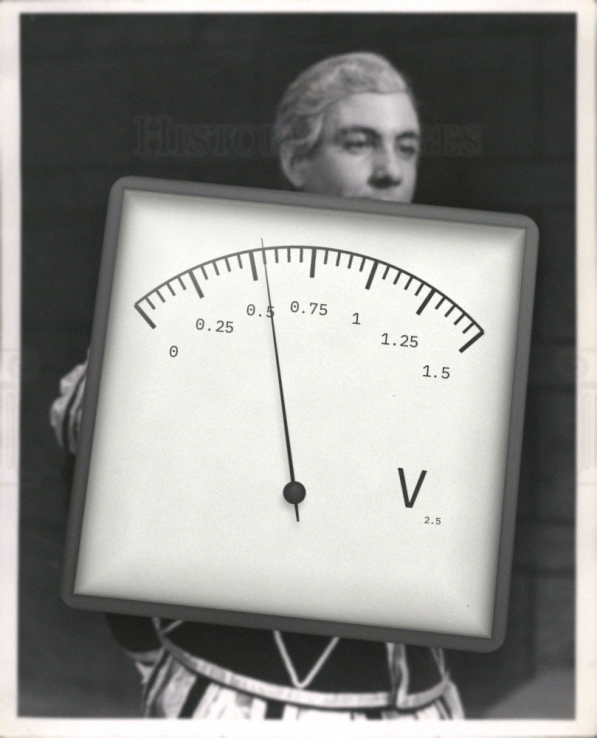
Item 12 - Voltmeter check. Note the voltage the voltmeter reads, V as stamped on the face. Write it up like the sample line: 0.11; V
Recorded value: 0.55; V
